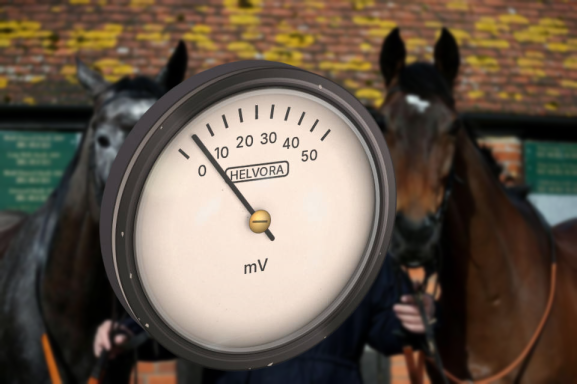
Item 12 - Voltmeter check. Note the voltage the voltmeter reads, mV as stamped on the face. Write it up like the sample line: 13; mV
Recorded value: 5; mV
